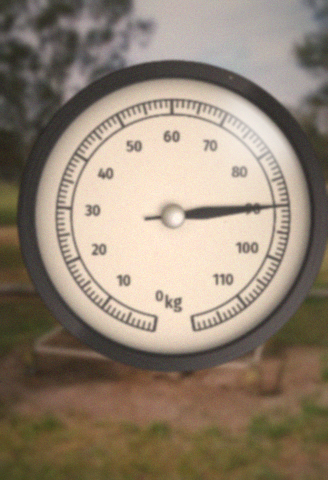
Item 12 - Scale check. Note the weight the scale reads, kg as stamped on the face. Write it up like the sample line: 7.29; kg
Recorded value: 90; kg
